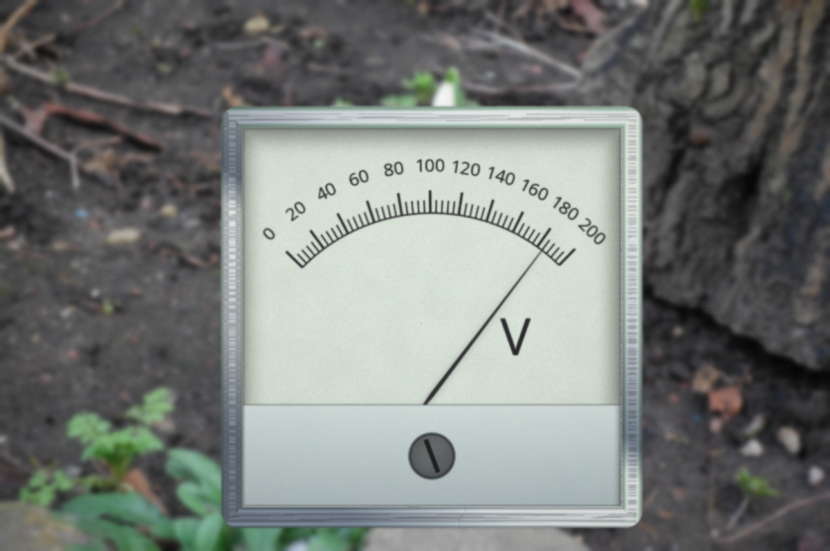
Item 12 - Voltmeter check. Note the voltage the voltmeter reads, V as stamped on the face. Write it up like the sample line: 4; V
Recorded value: 184; V
